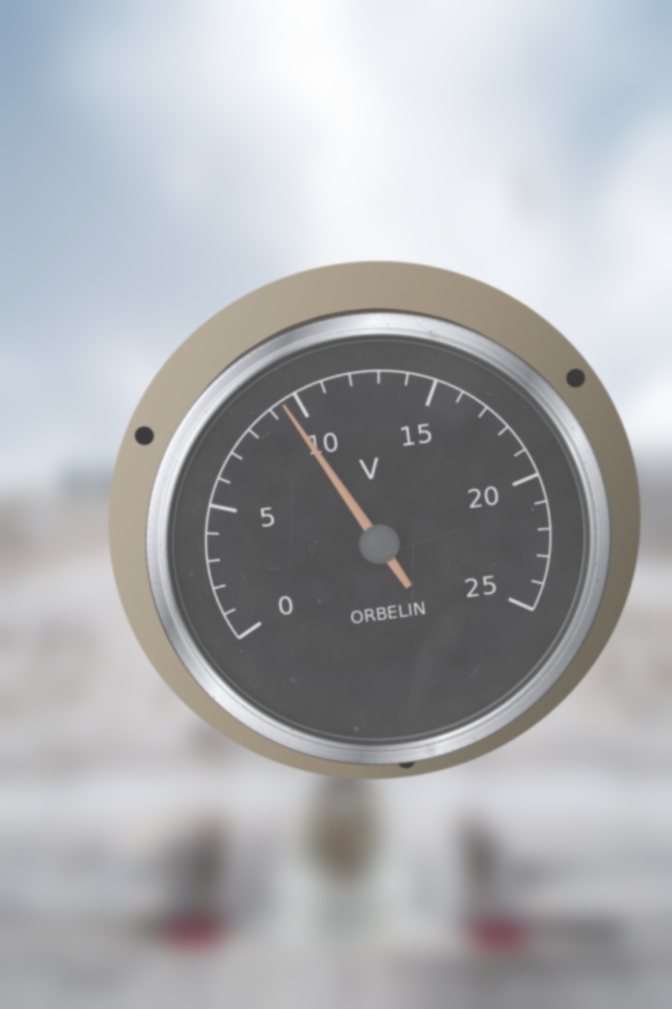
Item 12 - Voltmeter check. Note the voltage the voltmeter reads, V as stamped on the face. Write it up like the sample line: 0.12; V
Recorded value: 9.5; V
